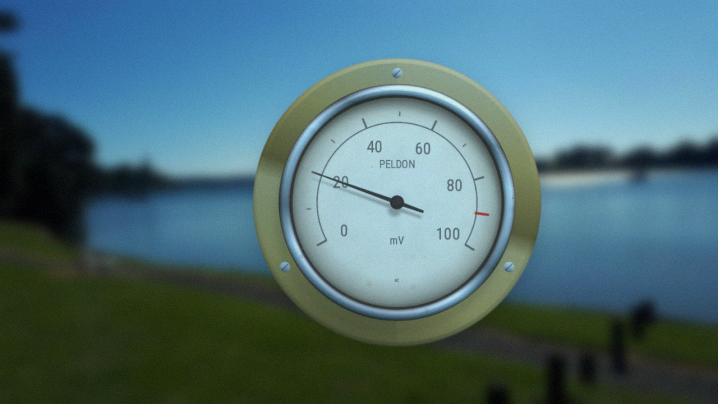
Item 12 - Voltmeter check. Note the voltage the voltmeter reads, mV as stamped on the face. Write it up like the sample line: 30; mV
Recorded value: 20; mV
